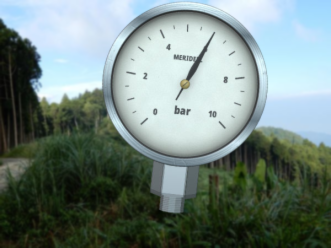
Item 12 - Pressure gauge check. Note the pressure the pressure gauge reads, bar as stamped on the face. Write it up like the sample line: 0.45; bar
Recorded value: 6; bar
